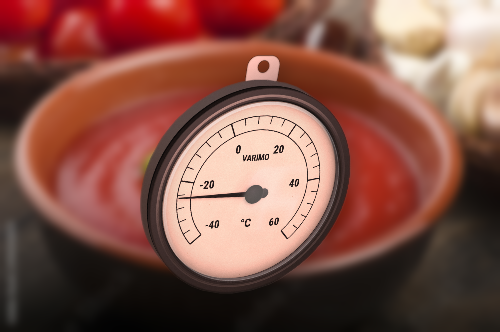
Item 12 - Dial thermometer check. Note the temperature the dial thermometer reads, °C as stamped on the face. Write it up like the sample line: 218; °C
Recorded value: -24; °C
